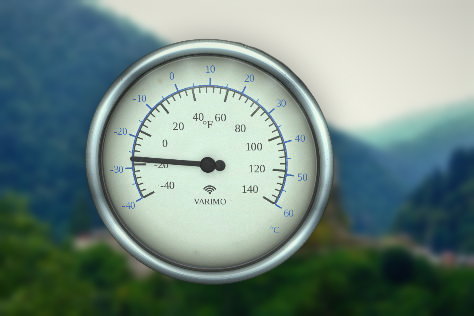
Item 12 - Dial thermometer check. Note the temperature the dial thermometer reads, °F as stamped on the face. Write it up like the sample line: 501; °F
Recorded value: -16; °F
